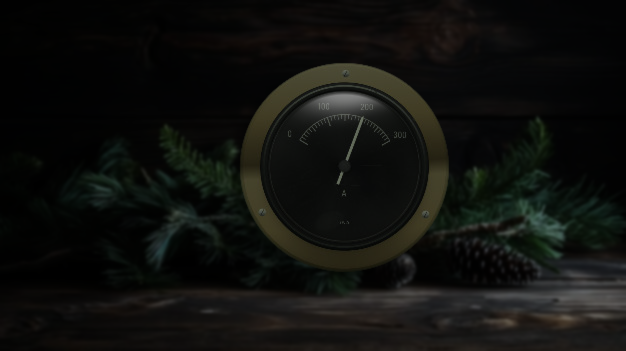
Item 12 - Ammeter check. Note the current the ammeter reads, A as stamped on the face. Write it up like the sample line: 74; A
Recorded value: 200; A
